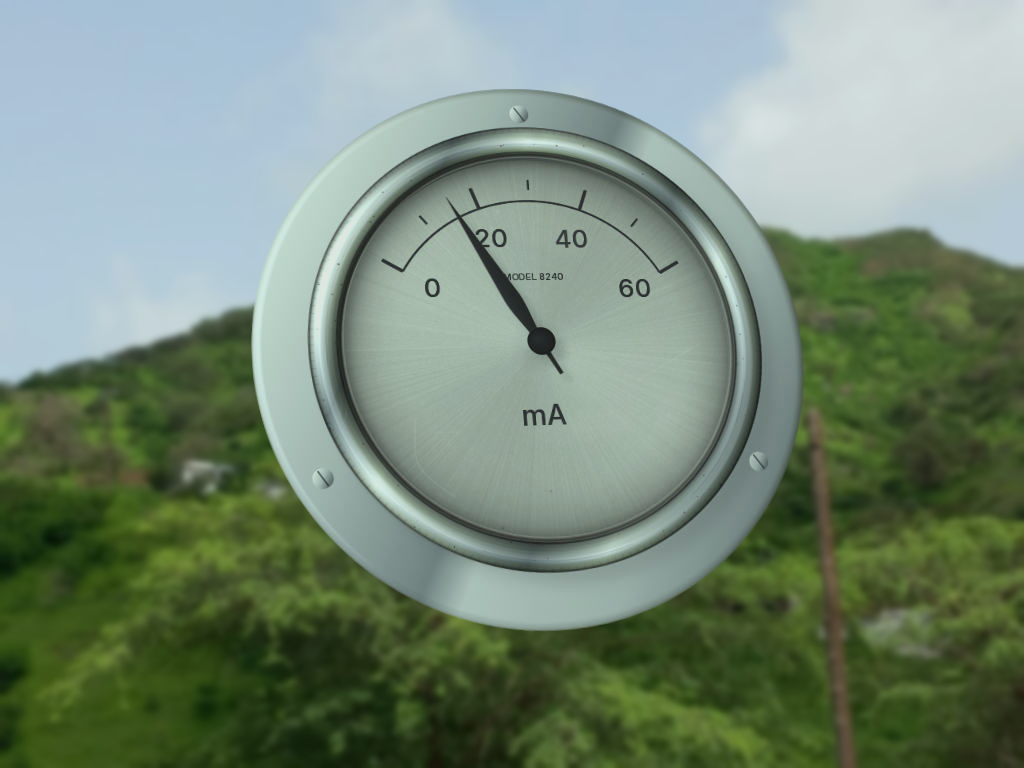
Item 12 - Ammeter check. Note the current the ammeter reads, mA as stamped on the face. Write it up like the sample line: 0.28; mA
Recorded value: 15; mA
